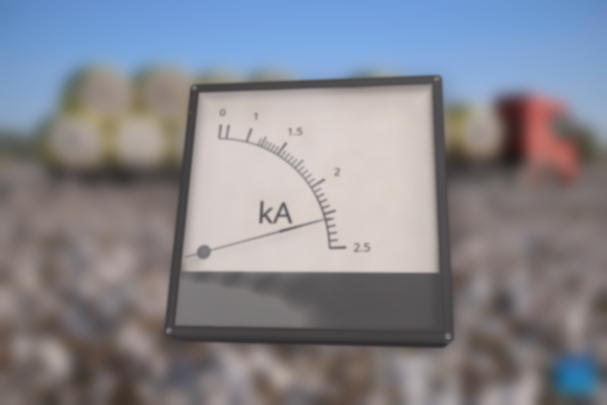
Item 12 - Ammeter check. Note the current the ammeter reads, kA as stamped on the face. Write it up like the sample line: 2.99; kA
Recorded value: 2.3; kA
